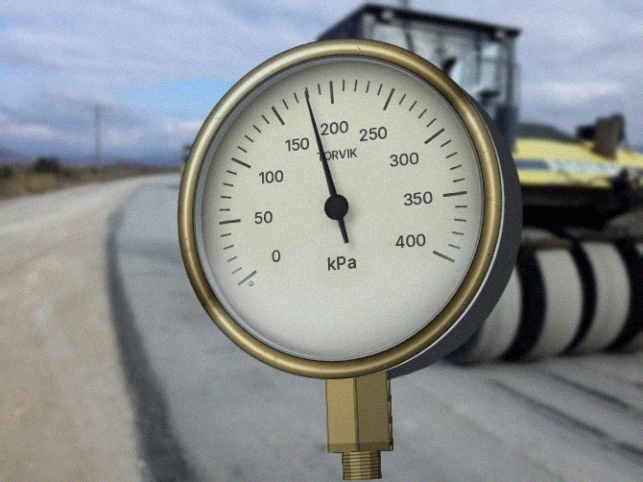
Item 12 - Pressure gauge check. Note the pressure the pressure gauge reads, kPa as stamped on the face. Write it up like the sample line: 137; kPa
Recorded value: 180; kPa
